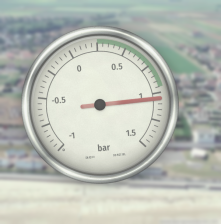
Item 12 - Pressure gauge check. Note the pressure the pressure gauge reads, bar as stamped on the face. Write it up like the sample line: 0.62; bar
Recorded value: 1.05; bar
